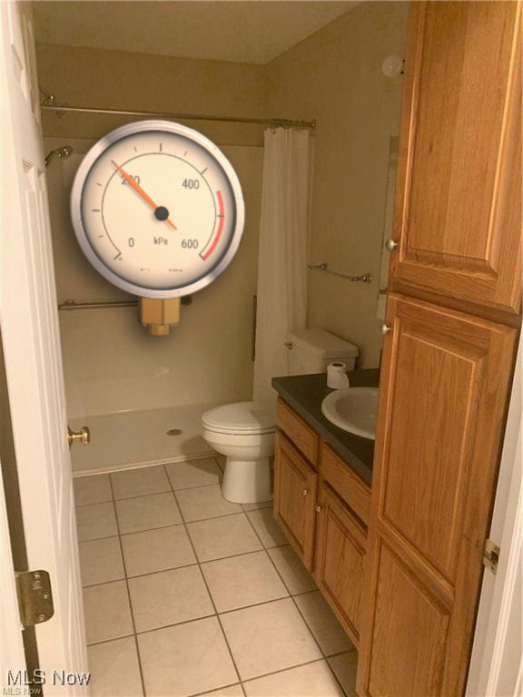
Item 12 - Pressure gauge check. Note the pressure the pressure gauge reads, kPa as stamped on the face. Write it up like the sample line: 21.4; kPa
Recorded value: 200; kPa
